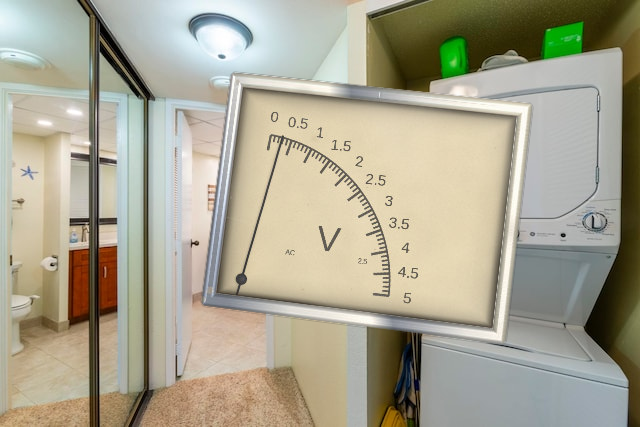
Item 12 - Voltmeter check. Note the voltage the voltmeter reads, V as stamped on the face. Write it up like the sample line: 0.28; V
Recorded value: 0.3; V
